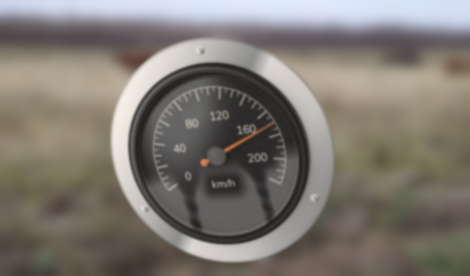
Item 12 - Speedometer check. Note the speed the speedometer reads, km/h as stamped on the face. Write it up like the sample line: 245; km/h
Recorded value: 170; km/h
